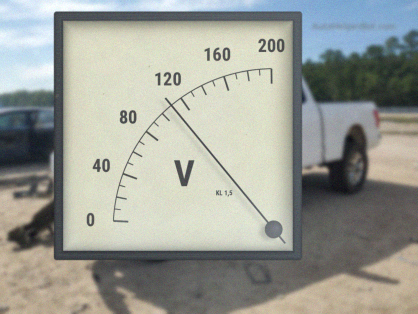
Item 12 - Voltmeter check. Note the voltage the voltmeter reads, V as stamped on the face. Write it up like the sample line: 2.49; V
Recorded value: 110; V
